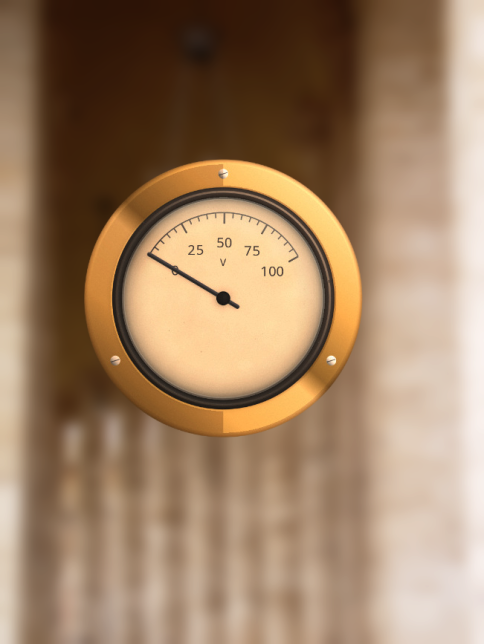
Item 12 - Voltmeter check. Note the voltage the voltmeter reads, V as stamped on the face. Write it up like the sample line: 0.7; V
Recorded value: 0; V
